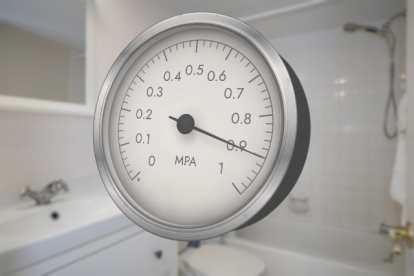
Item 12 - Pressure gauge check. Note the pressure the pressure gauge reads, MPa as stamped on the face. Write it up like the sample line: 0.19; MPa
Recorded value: 0.9; MPa
